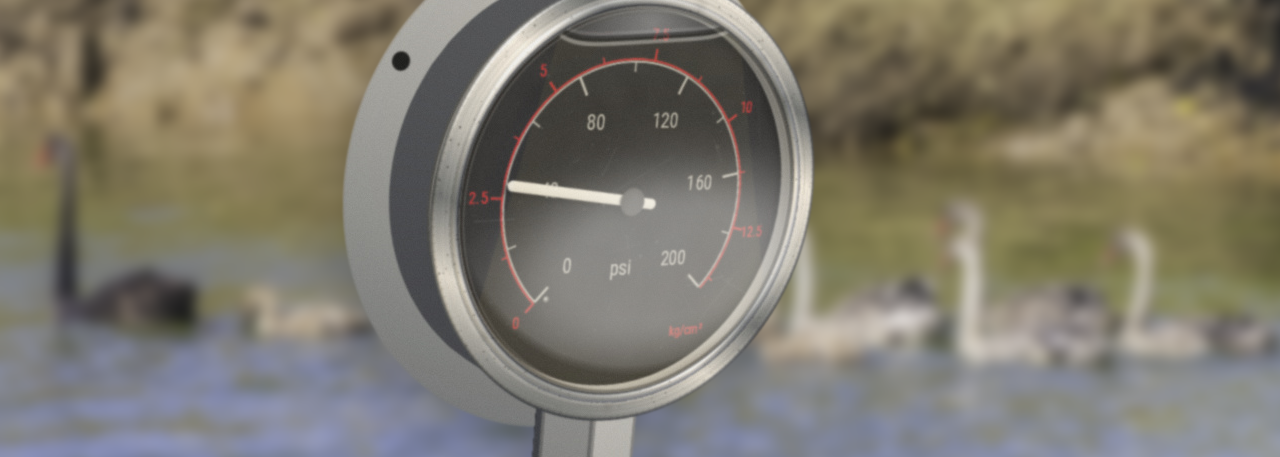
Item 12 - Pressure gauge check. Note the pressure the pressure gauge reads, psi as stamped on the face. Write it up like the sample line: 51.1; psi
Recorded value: 40; psi
